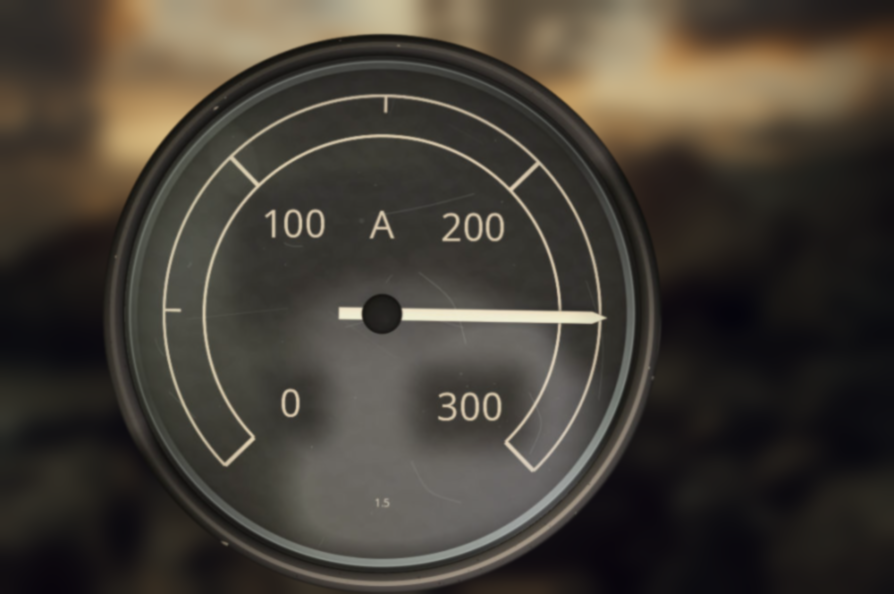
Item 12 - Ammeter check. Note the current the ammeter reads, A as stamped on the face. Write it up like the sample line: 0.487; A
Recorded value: 250; A
